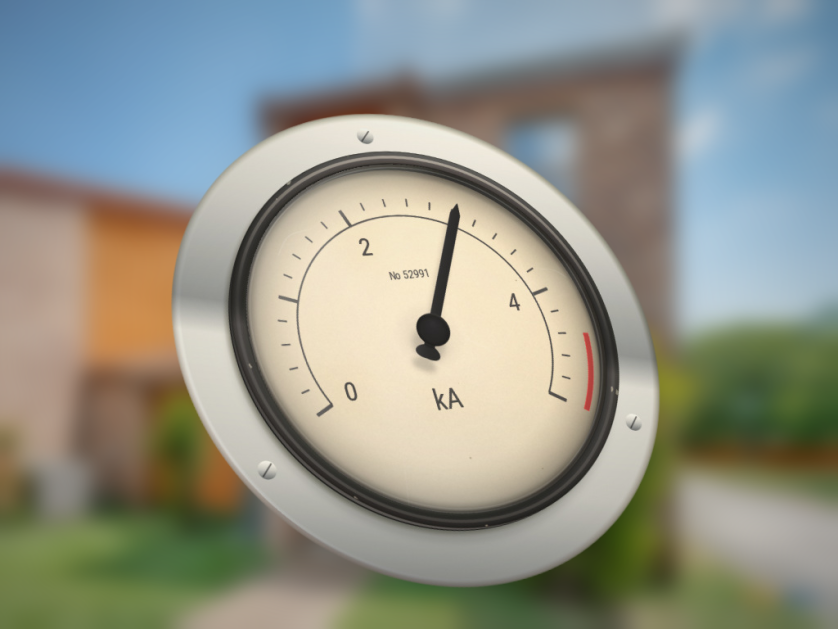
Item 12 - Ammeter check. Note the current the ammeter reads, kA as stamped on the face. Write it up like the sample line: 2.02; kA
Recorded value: 3; kA
